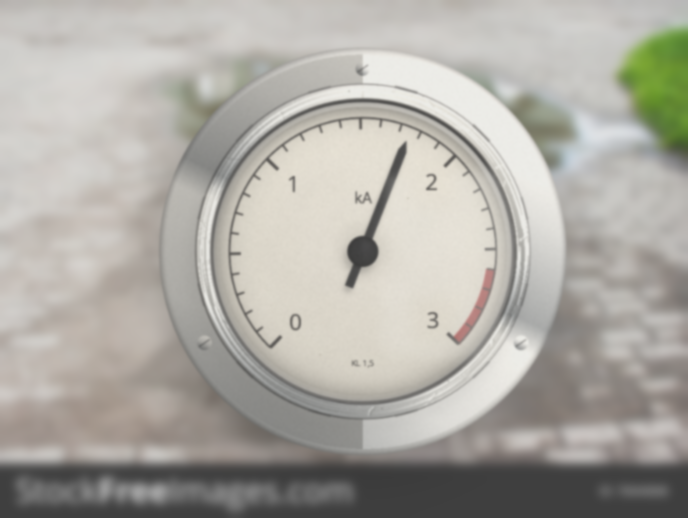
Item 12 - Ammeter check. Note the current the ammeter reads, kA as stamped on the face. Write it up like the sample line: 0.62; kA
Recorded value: 1.75; kA
